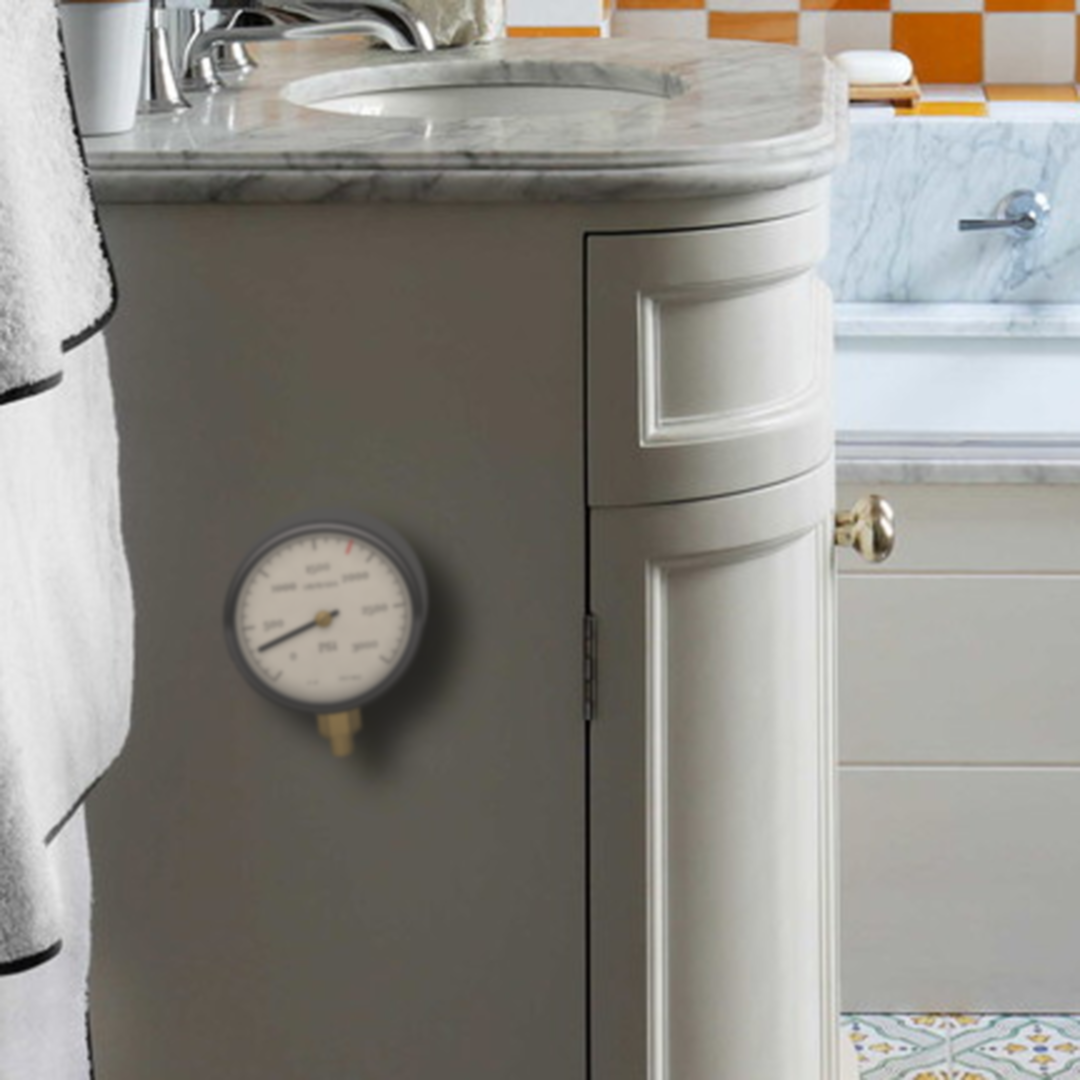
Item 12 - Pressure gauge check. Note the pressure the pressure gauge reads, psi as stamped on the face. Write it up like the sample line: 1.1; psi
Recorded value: 300; psi
